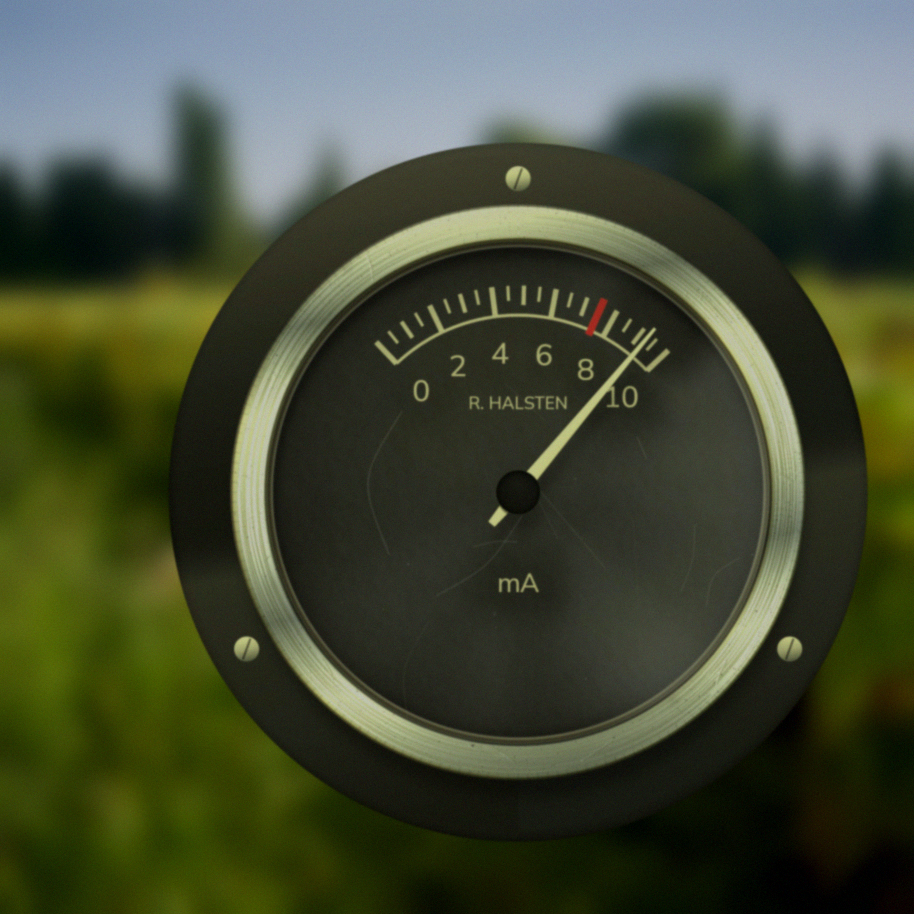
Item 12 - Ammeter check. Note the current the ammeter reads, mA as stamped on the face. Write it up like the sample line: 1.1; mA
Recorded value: 9.25; mA
